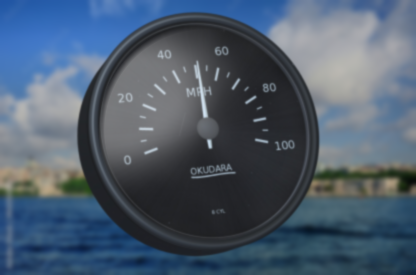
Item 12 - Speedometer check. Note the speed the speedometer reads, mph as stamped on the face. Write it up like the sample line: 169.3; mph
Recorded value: 50; mph
